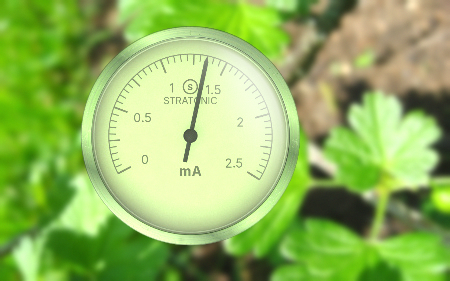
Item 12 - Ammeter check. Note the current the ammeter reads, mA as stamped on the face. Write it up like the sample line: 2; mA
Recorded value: 1.35; mA
